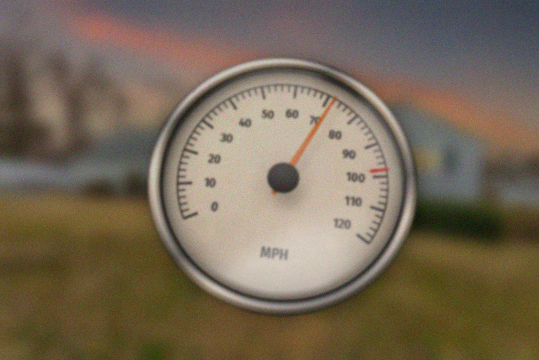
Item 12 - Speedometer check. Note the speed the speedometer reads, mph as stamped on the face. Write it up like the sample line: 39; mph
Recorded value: 72; mph
